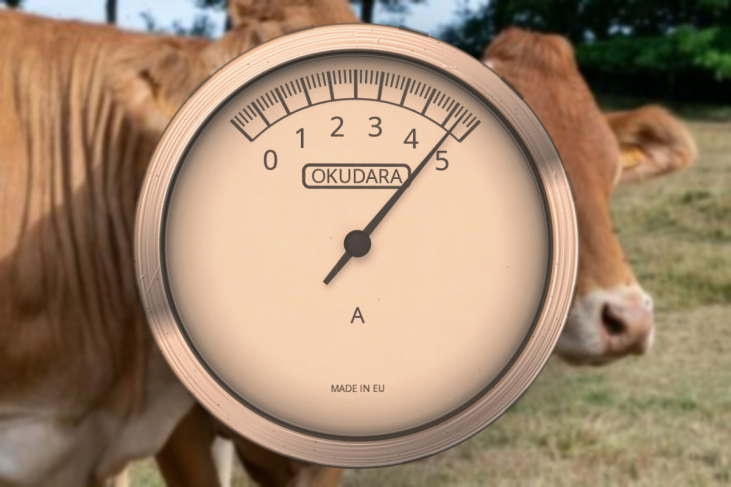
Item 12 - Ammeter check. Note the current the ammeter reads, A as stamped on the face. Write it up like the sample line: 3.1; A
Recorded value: 4.7; A
